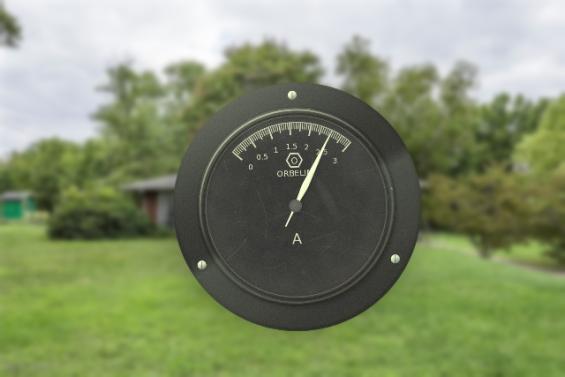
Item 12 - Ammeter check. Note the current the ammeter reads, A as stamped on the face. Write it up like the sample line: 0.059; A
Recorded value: 2.5; A
